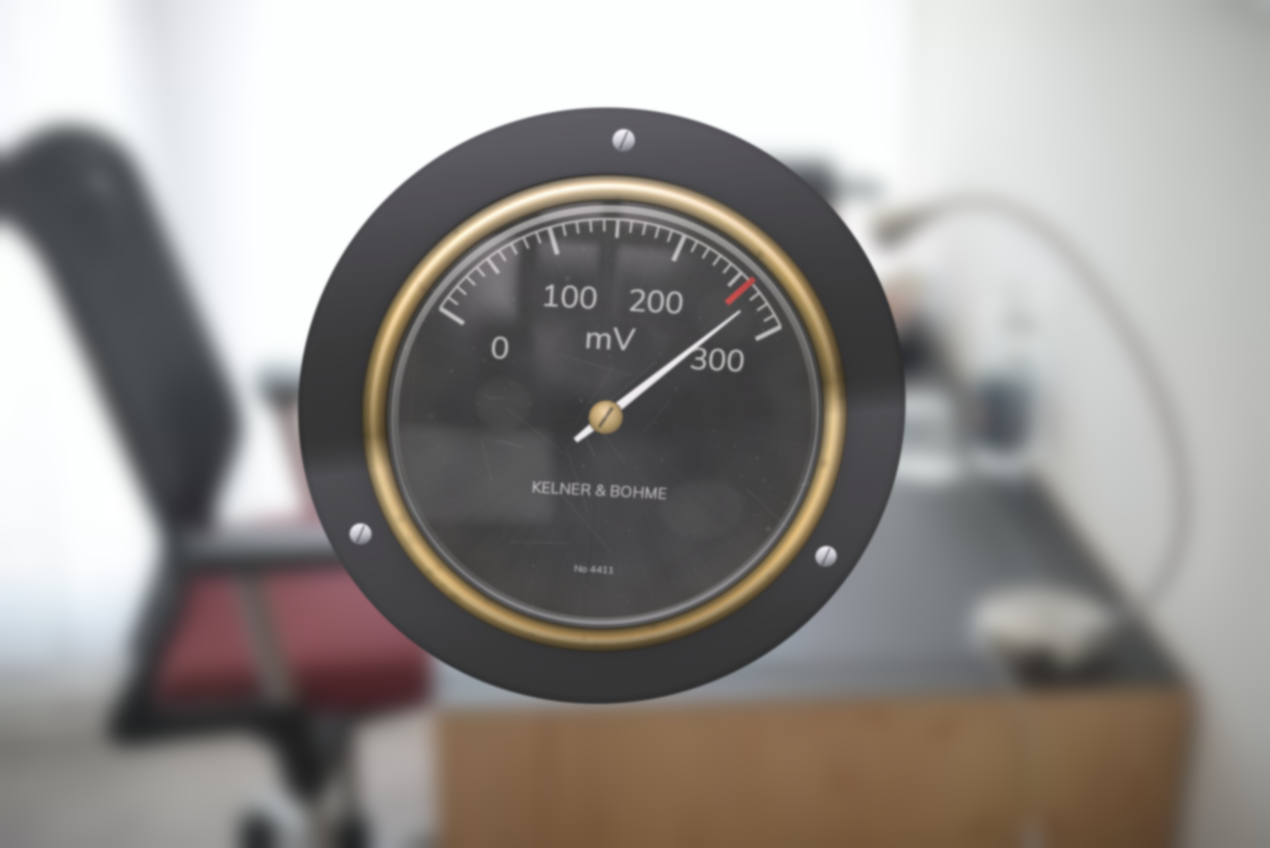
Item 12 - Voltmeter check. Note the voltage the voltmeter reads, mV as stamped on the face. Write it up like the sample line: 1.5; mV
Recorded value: 270; mV
